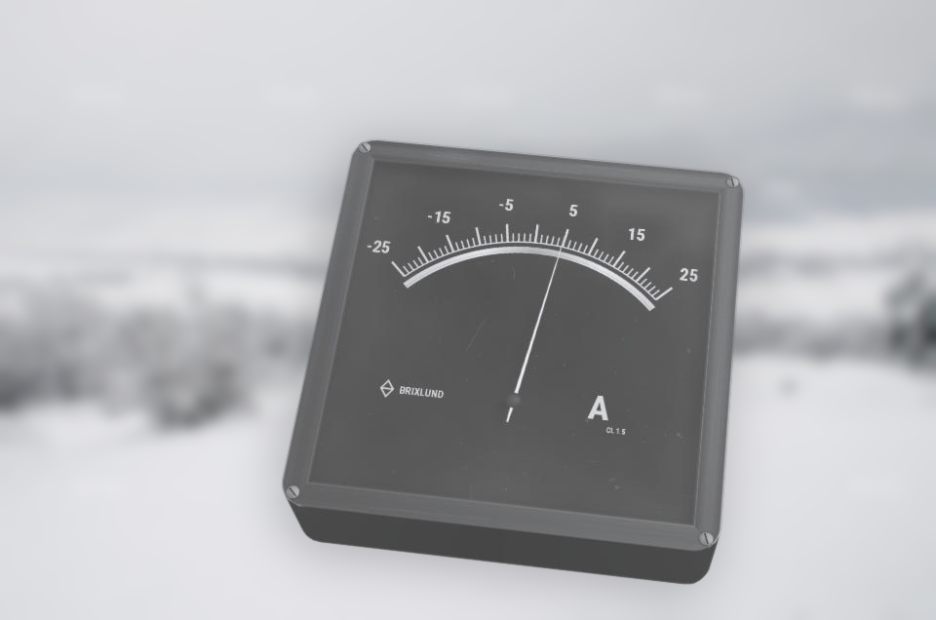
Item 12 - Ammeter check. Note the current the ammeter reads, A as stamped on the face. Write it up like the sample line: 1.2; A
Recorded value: 5; A
